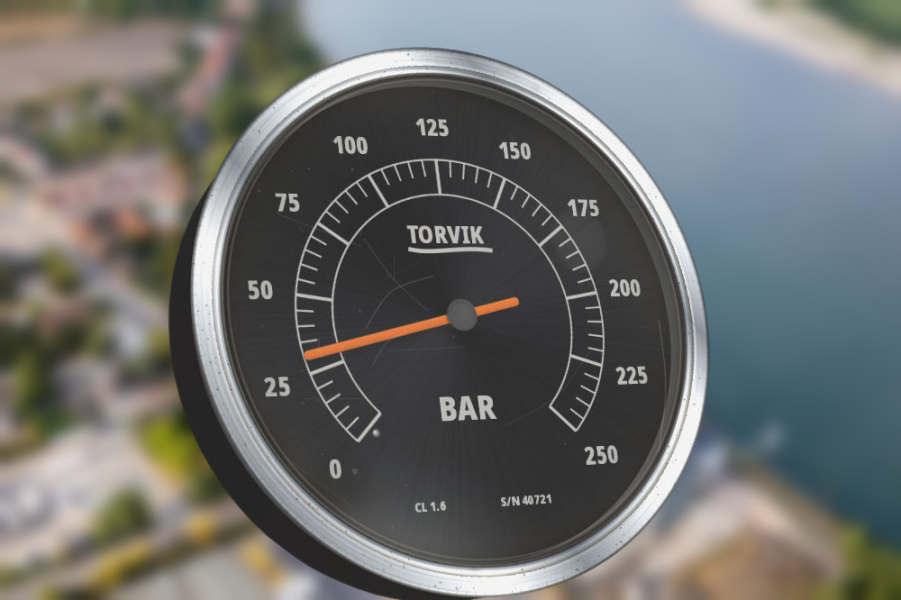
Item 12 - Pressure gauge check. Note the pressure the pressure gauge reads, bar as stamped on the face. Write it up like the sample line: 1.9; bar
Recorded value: 30; bar
